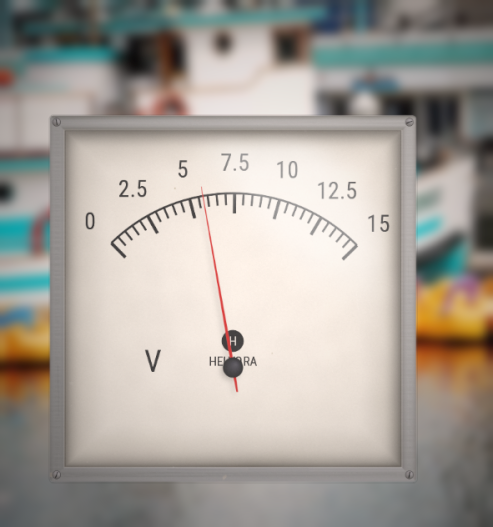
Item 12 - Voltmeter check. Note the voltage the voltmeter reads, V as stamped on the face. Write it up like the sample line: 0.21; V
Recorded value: 5.75; V
